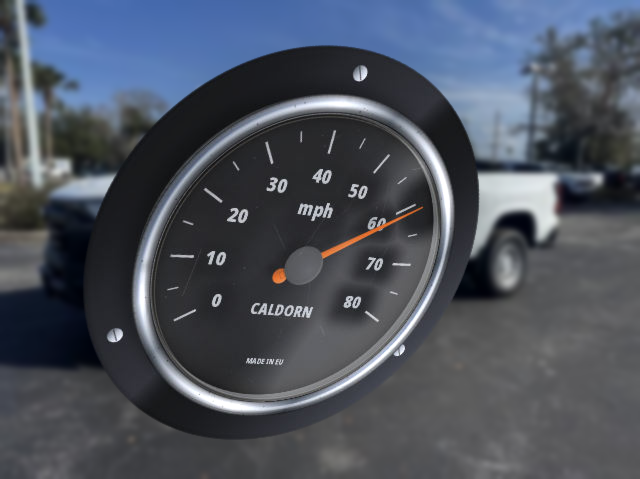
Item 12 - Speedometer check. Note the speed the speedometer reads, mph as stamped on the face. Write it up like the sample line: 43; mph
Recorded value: 60; mph
